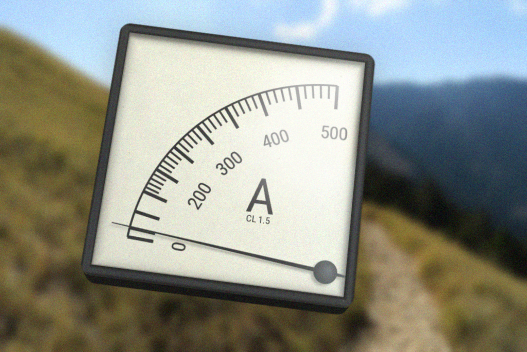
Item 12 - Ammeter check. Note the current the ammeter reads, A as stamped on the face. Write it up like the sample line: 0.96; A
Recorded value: 50; A
